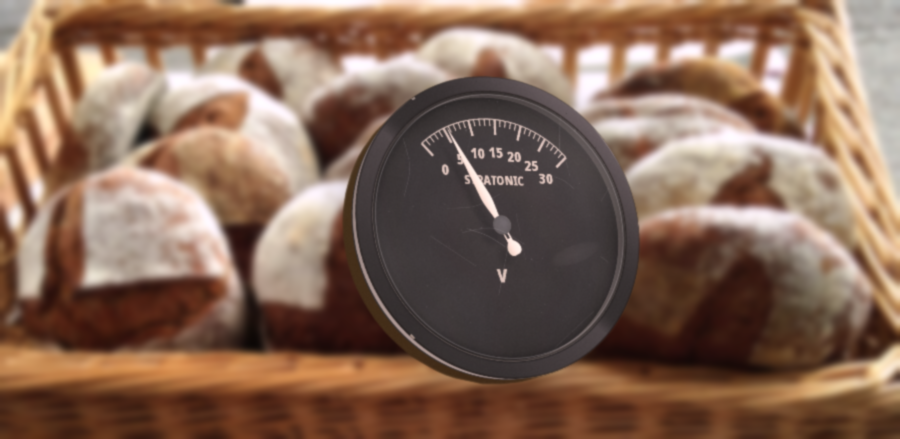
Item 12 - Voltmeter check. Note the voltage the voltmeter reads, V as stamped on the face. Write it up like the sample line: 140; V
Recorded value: 5; V
